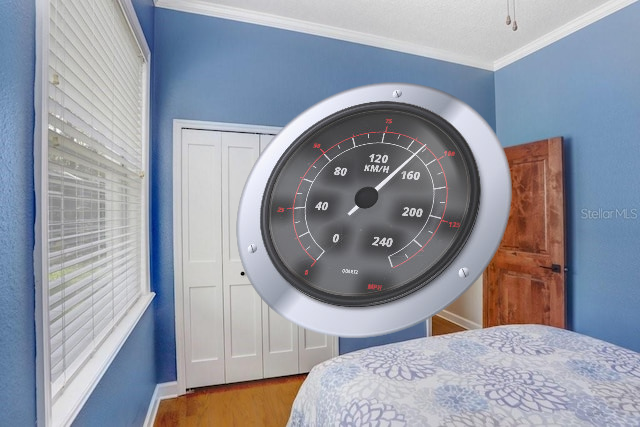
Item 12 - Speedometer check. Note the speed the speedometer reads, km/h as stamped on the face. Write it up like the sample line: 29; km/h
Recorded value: 150; km/h
